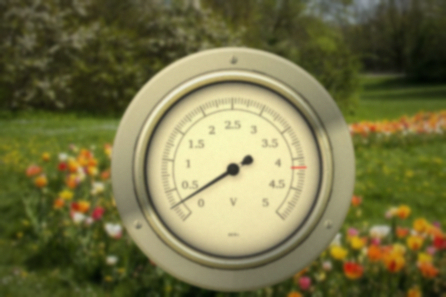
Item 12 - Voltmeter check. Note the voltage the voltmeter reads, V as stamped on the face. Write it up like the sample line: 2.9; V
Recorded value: 0.25; V
